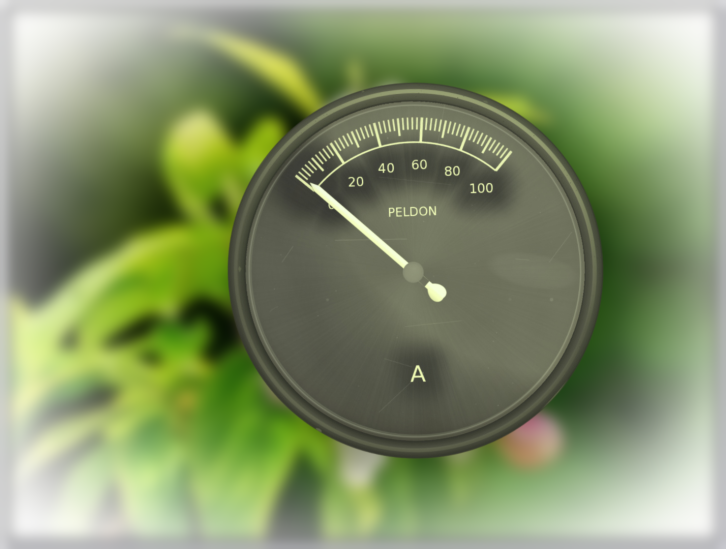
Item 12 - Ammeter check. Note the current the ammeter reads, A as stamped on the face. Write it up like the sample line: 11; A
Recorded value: 2; A
